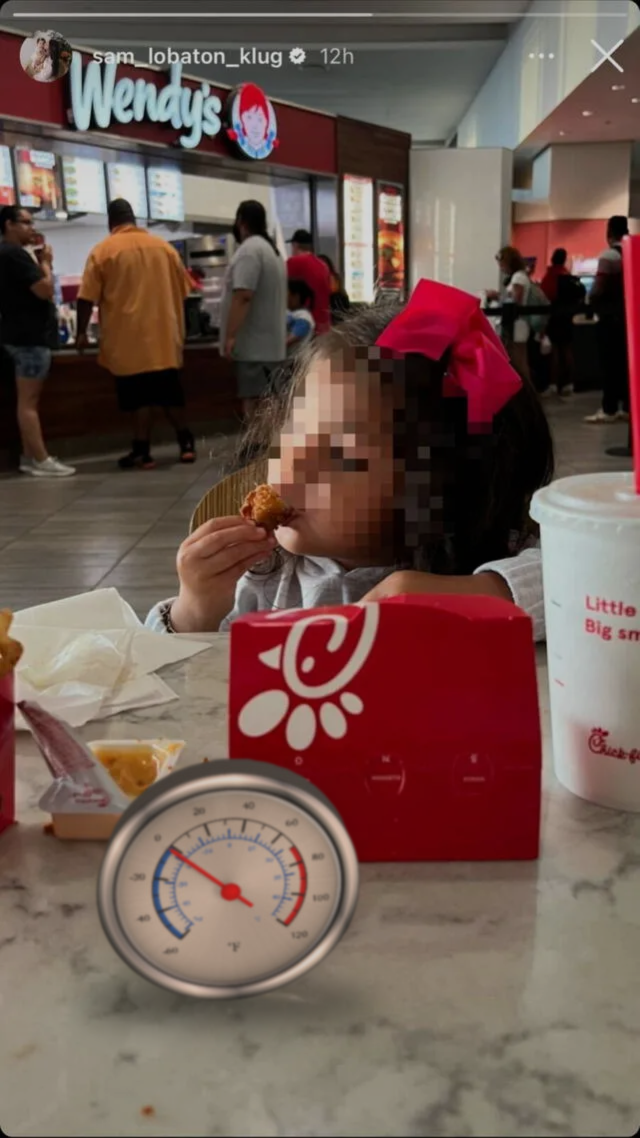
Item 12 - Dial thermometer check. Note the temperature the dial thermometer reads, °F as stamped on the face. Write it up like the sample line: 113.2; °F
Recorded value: 0; °F
